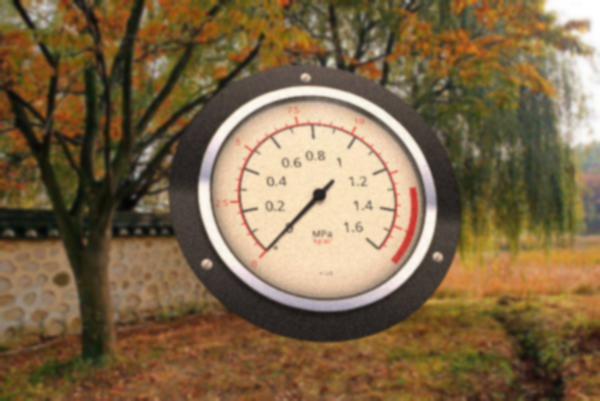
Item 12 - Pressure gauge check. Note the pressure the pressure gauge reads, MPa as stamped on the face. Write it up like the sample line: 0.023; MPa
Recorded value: 0; MPa
